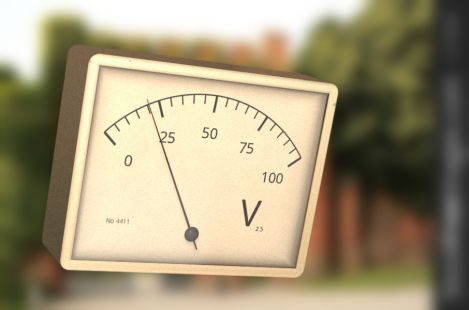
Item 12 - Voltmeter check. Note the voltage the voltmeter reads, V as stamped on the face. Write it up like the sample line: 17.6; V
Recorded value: 20; V
